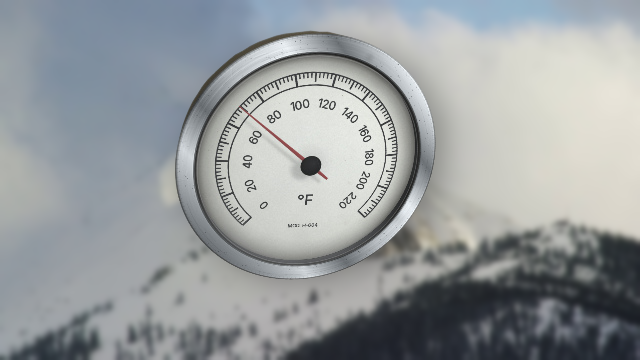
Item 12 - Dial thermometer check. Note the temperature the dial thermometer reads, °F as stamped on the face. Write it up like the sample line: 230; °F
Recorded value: 70; °F
